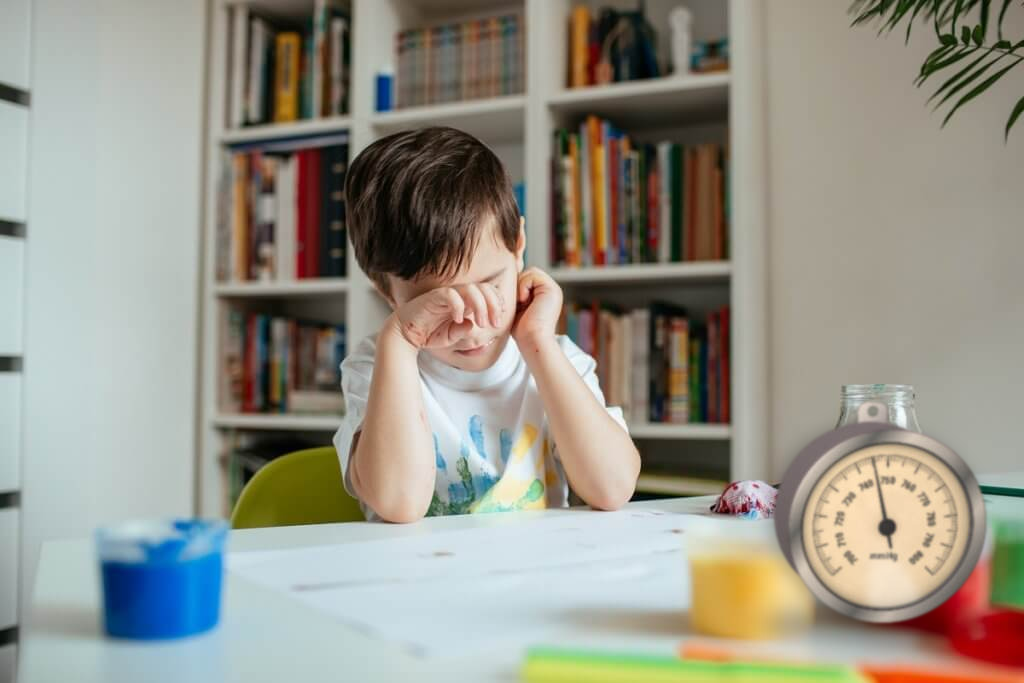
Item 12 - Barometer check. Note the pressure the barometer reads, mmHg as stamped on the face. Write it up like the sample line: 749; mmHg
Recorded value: 745; mmHg
